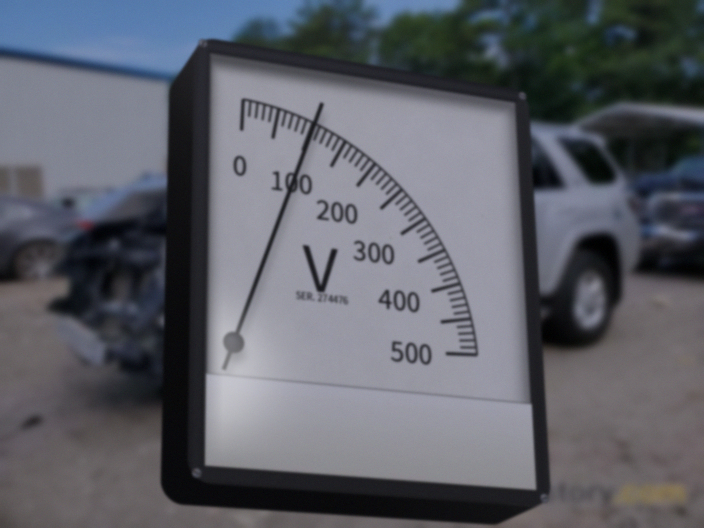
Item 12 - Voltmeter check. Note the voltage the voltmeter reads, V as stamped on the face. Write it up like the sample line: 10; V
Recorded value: 100; V
